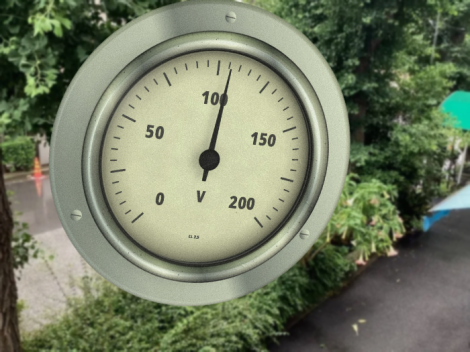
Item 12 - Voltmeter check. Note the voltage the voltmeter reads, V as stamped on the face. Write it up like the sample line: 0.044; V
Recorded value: 105; V
